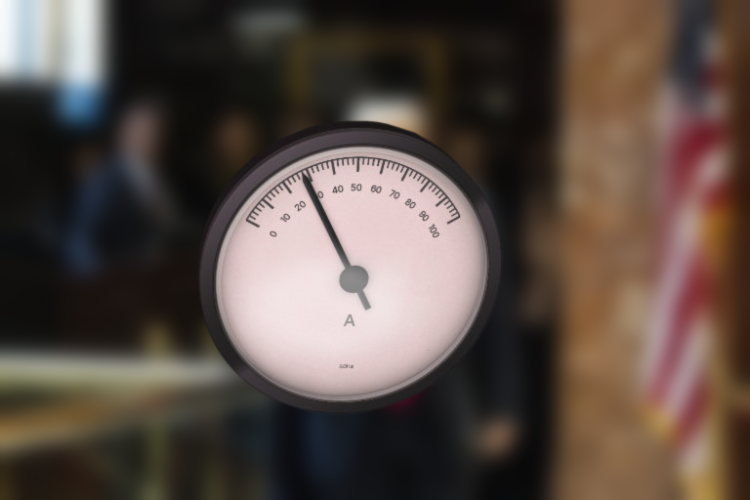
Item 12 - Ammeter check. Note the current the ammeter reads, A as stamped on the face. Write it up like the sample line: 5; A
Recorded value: 28; A
